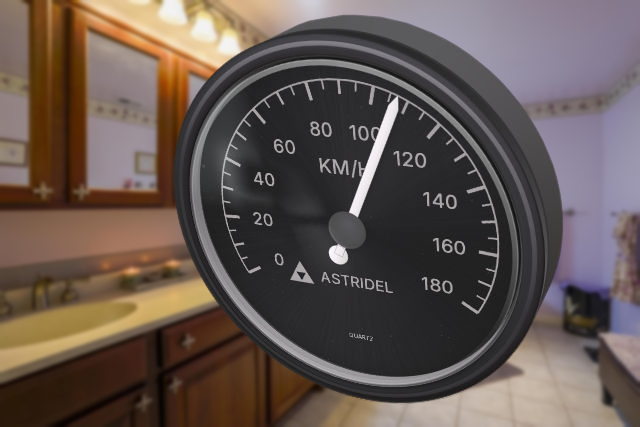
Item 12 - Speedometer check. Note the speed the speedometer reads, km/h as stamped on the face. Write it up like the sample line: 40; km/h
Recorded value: 107.5; km/h
